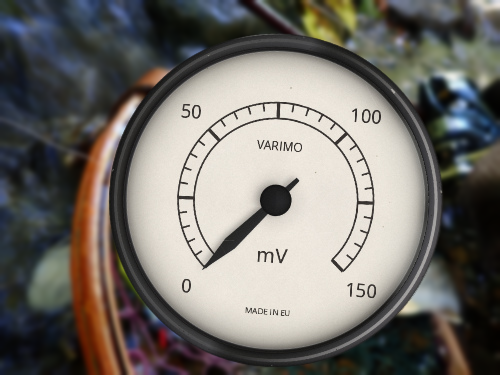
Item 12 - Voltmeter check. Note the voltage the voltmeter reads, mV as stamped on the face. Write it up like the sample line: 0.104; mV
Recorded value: 0; mV
